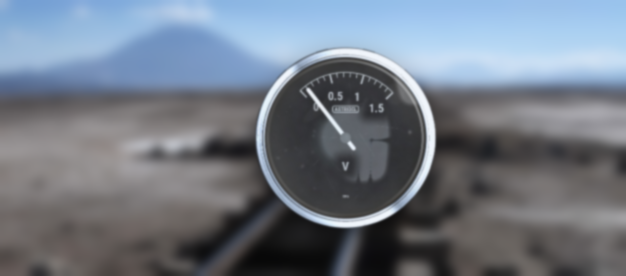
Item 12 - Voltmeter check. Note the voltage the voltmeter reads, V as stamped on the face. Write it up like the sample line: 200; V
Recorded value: 0.1; V
